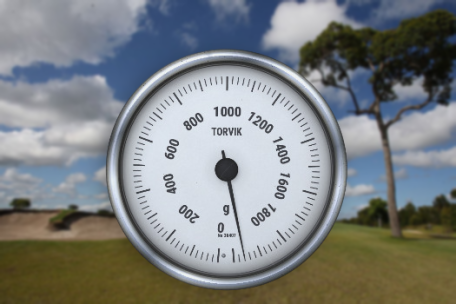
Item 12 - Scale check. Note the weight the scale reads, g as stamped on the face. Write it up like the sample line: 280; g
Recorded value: 1960; g
